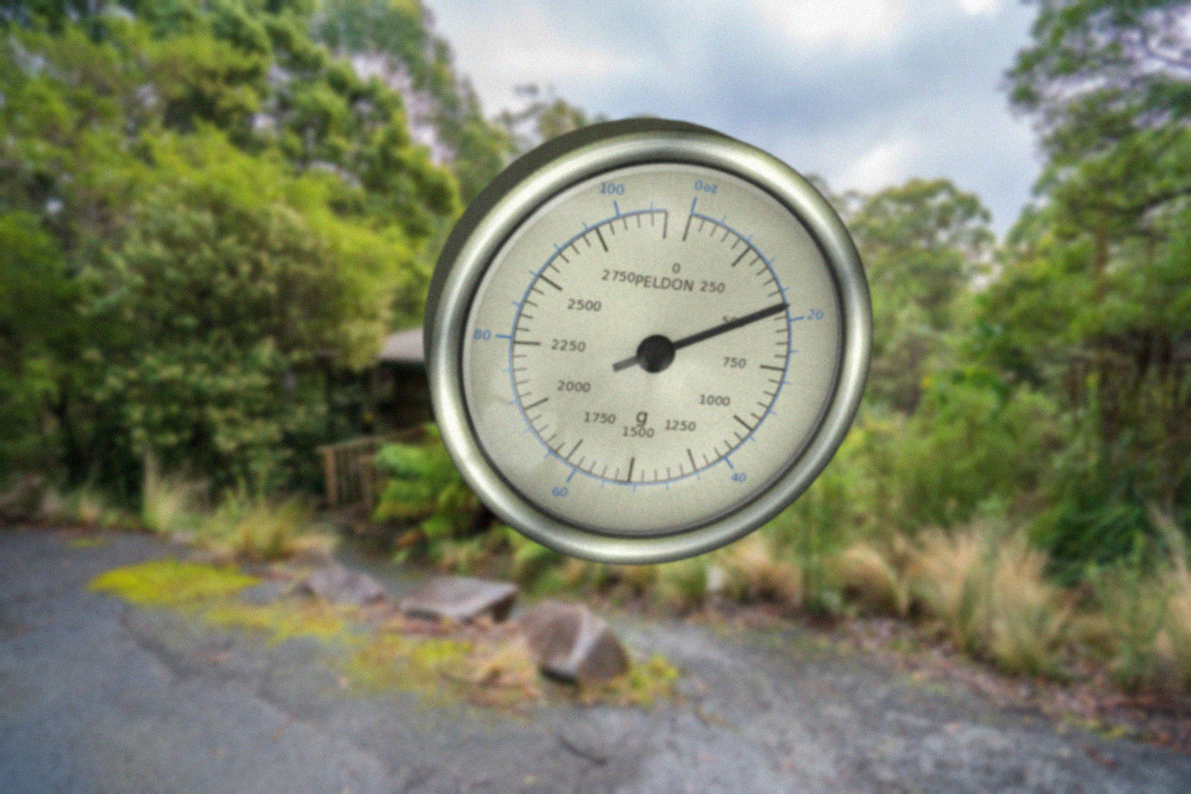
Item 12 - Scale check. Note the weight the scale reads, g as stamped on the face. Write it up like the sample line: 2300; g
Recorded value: 500; g
